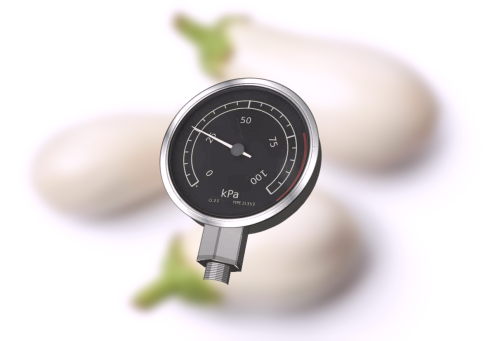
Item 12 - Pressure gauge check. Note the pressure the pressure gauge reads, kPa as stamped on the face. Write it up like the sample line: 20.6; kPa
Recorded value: 25; kPa
